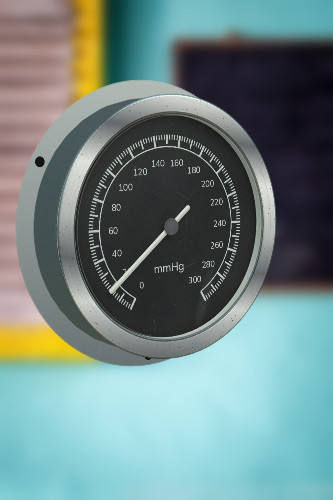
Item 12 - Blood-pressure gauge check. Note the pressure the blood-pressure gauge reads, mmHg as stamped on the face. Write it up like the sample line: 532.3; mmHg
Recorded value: 20; mmHg
